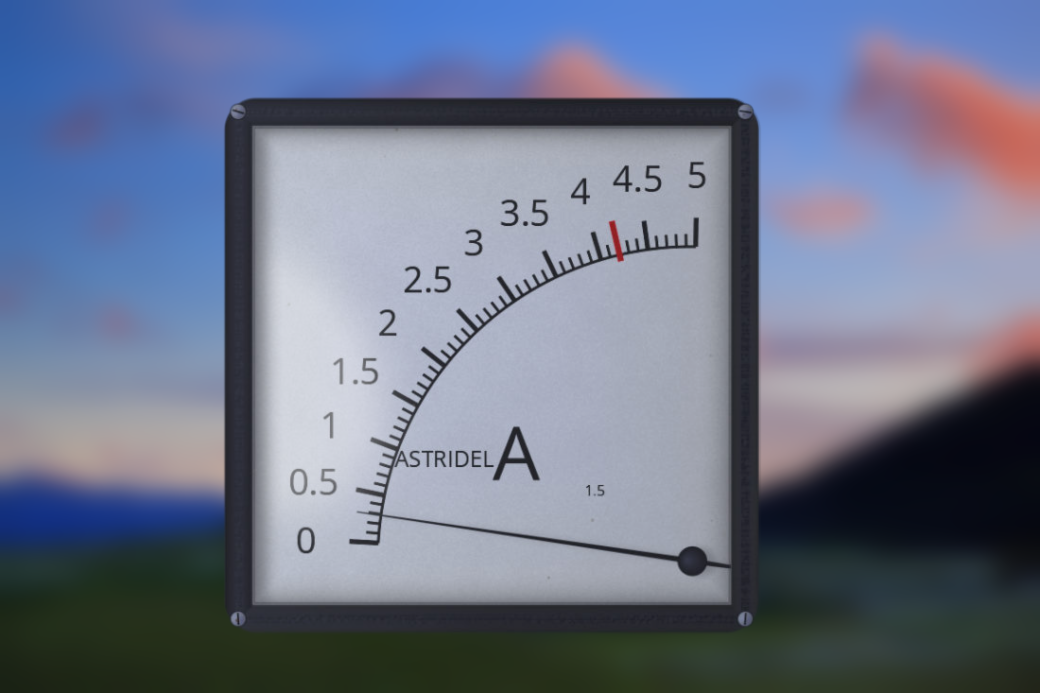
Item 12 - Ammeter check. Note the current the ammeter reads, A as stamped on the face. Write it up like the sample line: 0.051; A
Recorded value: 0.3; A
